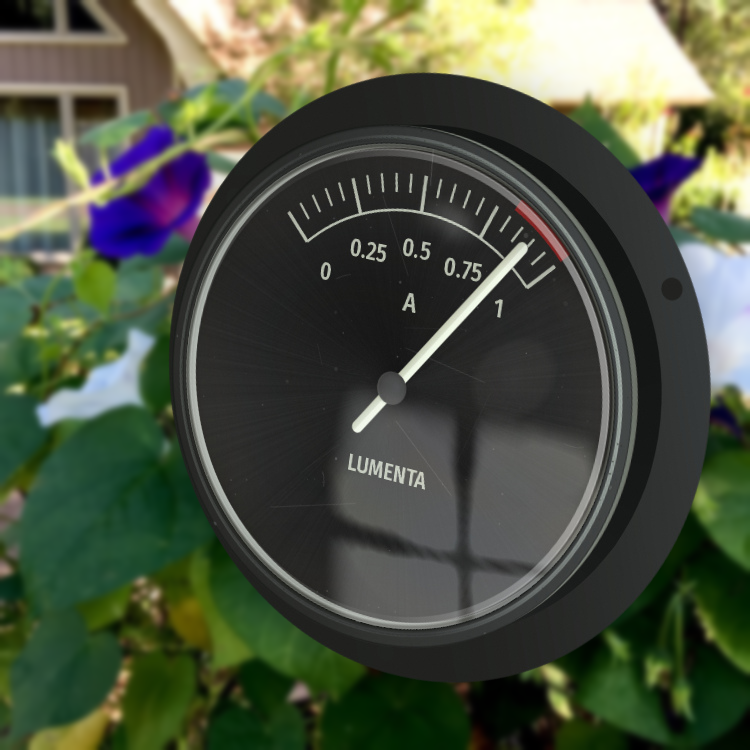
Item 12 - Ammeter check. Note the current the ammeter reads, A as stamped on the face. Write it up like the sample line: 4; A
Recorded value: 0.9; A
